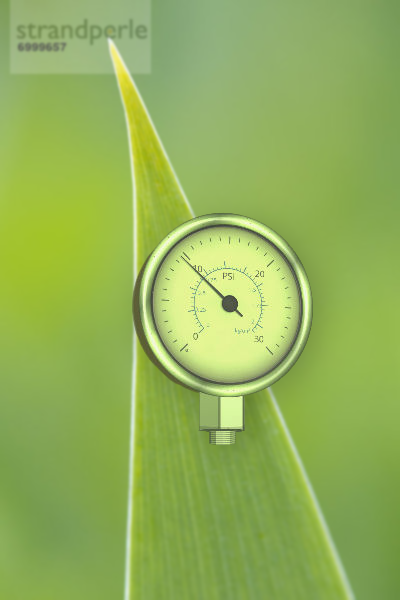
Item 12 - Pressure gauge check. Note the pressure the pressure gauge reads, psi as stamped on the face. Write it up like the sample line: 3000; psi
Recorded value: 9.5; psi
